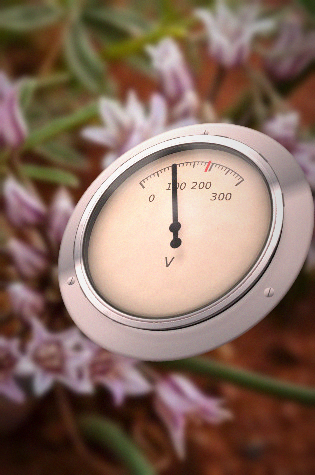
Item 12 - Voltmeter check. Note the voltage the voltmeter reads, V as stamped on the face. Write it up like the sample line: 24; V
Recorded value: 100; V
